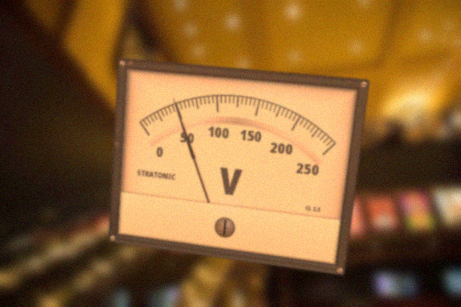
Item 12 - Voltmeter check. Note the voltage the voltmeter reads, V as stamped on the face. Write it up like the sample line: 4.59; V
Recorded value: 50; V
